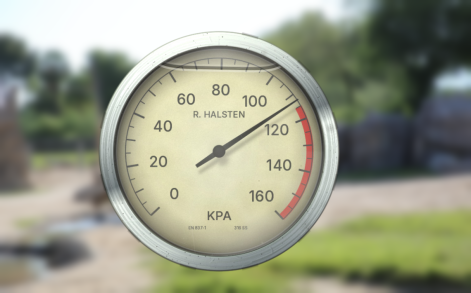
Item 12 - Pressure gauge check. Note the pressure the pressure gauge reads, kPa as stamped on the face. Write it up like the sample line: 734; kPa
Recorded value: 112.5; kPa
